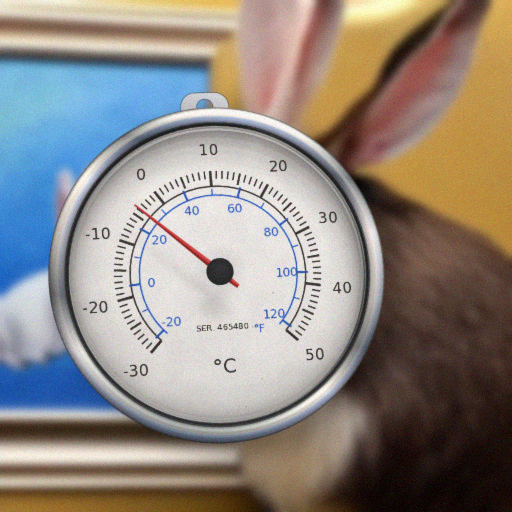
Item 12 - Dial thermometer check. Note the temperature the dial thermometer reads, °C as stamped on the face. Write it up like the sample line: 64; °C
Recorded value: -4; °C
